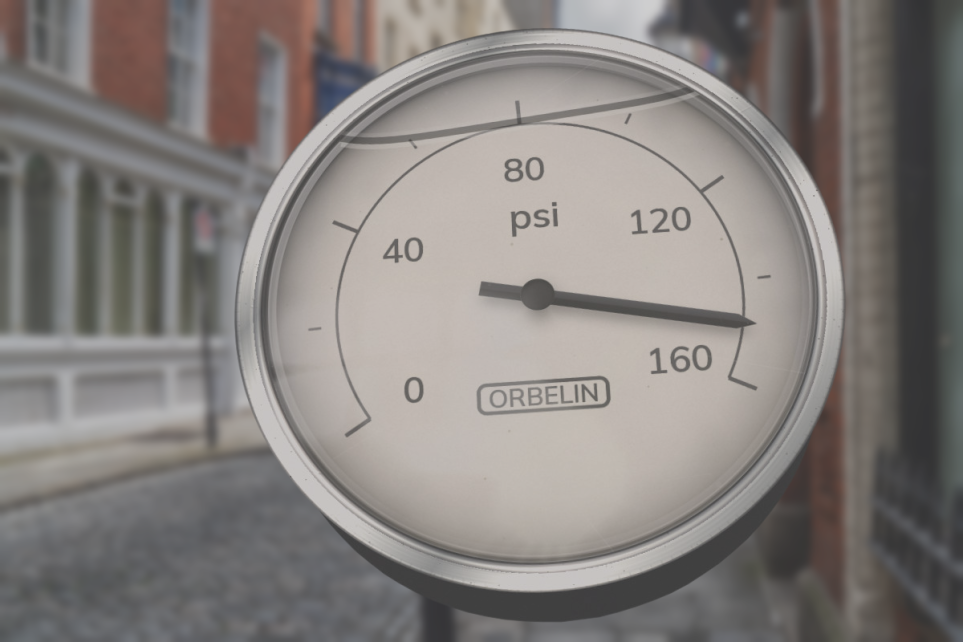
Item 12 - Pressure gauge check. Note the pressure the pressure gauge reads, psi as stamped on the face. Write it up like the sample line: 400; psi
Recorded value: 150; psi
